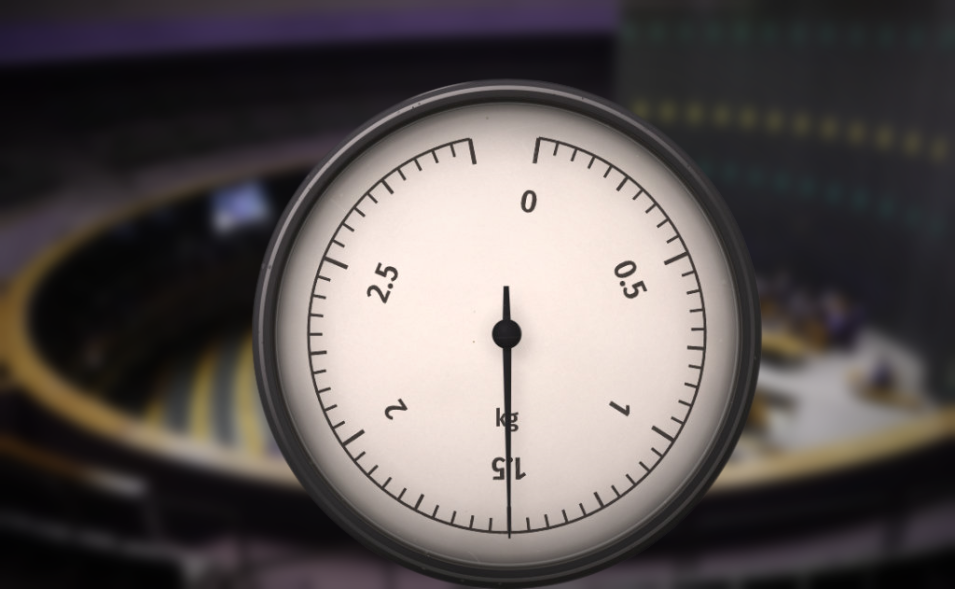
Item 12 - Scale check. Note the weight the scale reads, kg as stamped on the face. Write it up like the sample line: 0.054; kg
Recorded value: 1.5; kg
